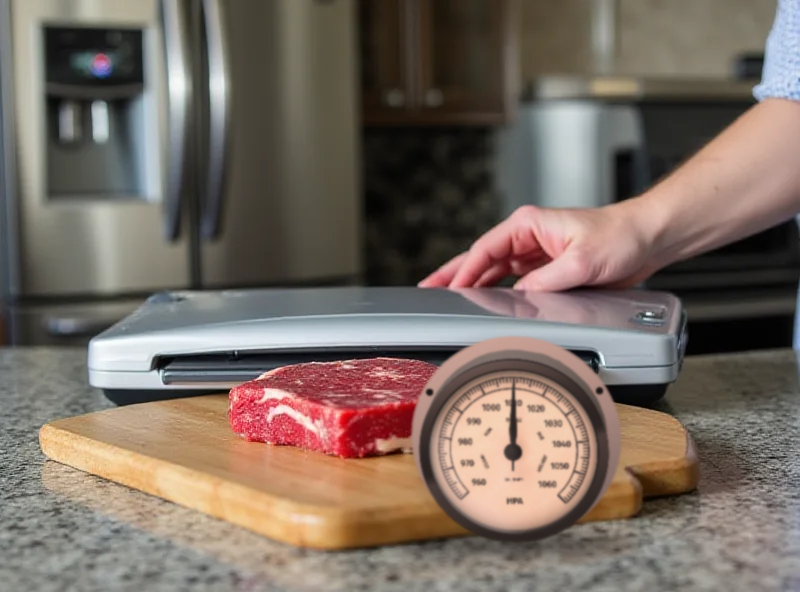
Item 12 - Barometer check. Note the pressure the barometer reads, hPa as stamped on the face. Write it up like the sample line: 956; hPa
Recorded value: 1010; hPa
